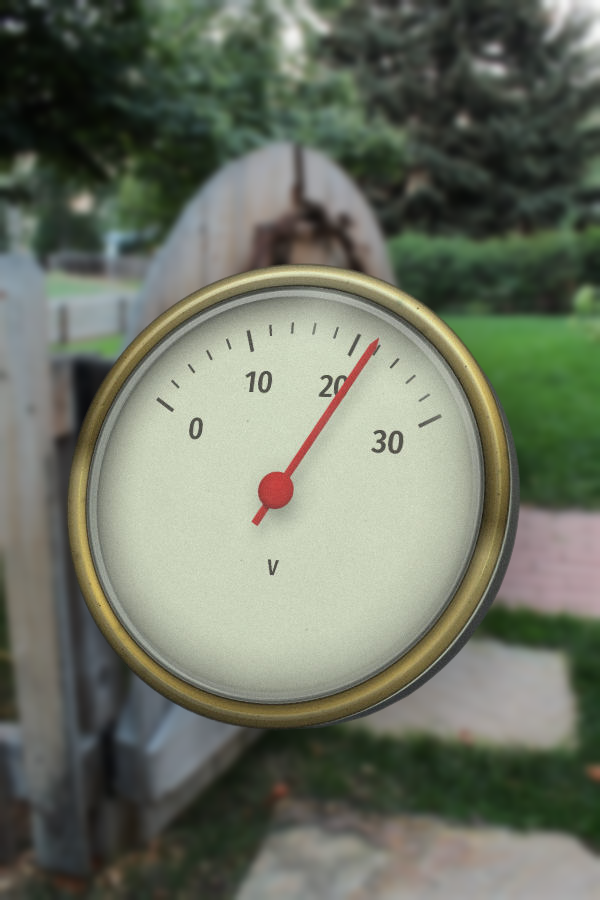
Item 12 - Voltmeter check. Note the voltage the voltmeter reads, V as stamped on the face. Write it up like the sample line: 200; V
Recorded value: 22; V
